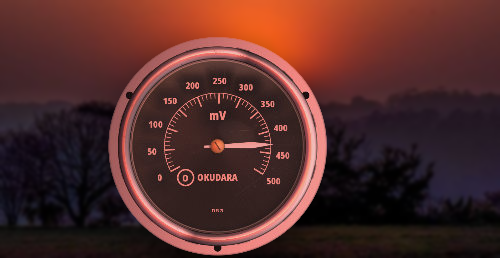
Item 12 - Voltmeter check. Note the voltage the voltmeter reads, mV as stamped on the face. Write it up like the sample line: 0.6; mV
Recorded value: 430; mV
